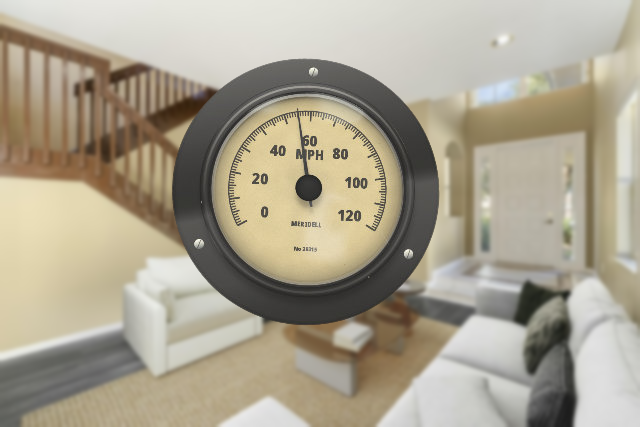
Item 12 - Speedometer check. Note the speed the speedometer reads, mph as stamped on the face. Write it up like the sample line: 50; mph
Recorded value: 55; mph
